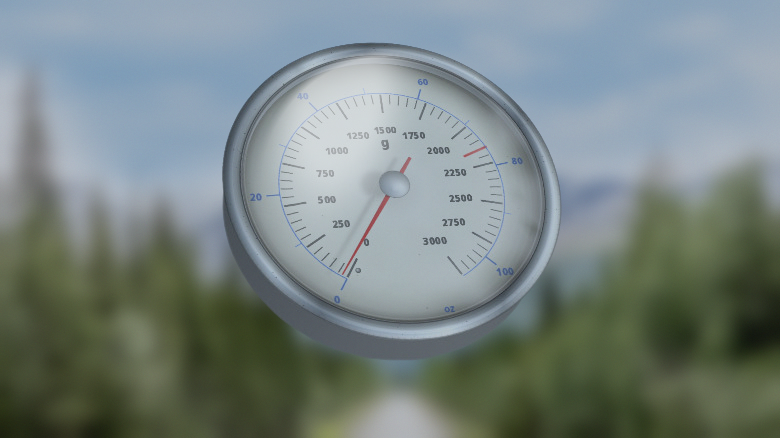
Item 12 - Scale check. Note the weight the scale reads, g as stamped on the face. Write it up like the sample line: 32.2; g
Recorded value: 25; g
